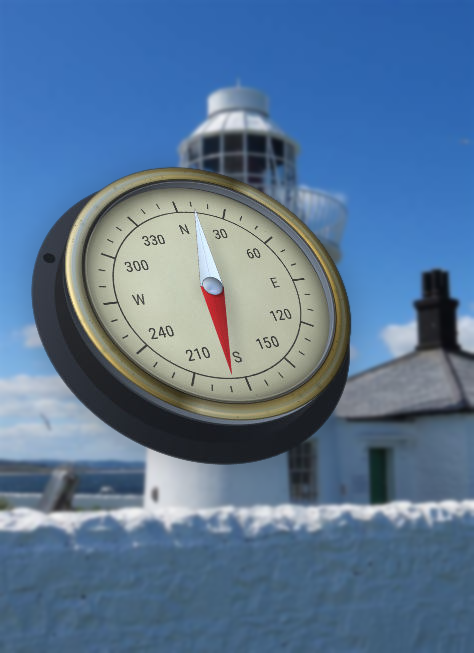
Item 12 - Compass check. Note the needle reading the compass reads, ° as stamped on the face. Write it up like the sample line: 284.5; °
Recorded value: 190; °
